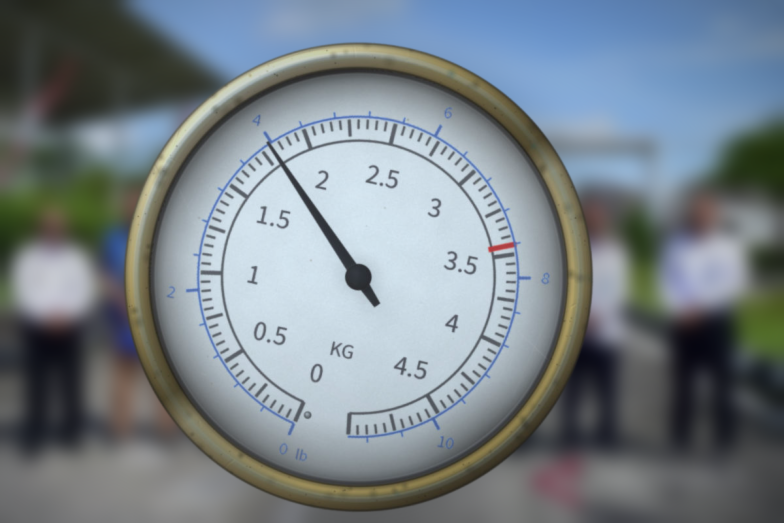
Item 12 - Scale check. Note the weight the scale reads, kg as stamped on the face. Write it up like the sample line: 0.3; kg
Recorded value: 1.8; kg
